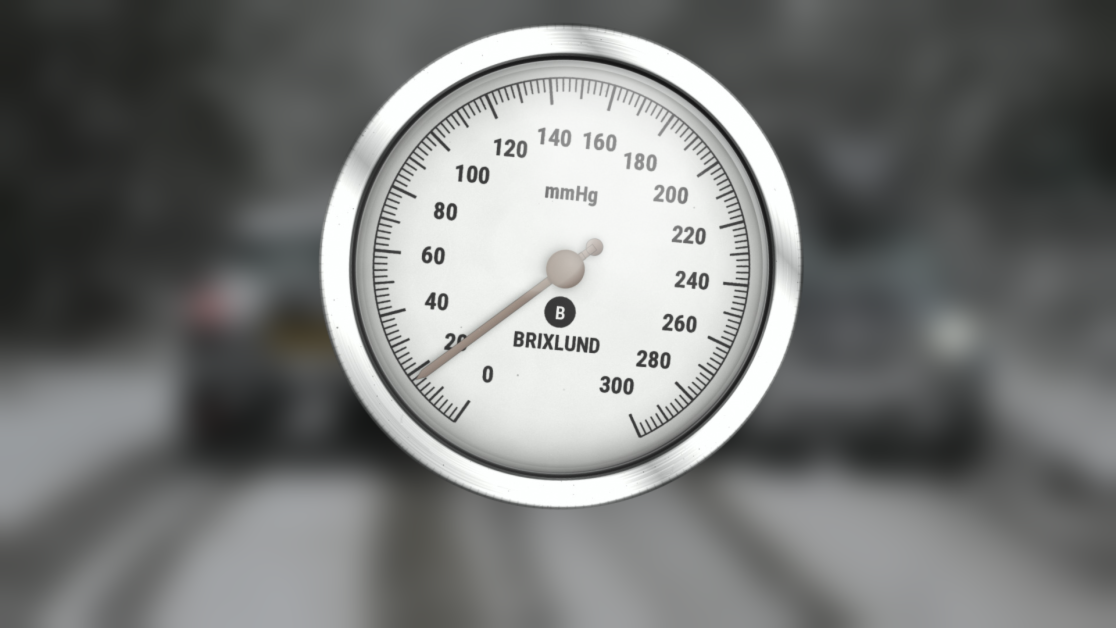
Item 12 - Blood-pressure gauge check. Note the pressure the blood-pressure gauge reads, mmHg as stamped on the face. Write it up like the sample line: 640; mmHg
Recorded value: 18; mmHg
